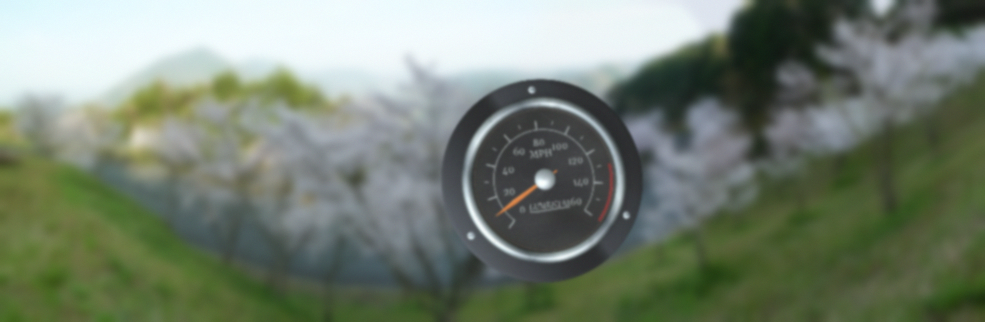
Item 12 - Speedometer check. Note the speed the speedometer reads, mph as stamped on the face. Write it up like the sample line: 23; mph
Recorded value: 10; mph
